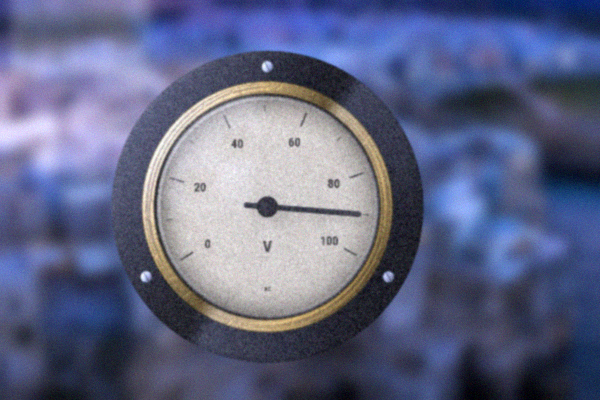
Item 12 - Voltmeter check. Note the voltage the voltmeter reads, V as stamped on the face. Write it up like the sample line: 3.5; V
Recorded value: 90; V
